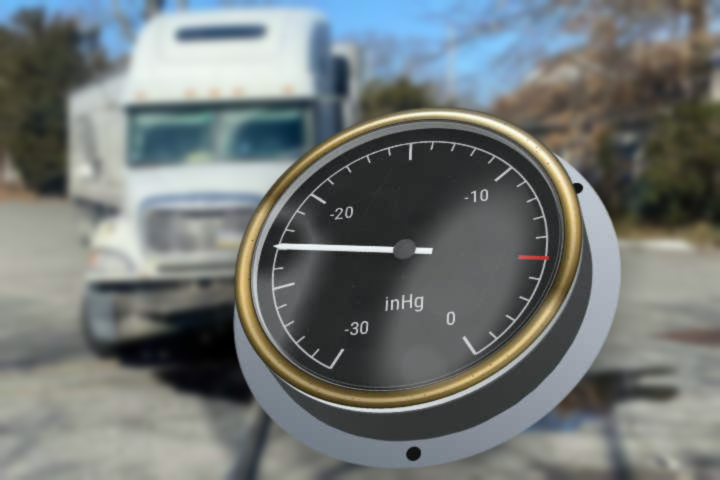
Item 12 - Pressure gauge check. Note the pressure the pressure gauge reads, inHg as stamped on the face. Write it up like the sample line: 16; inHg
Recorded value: -23; inHg
